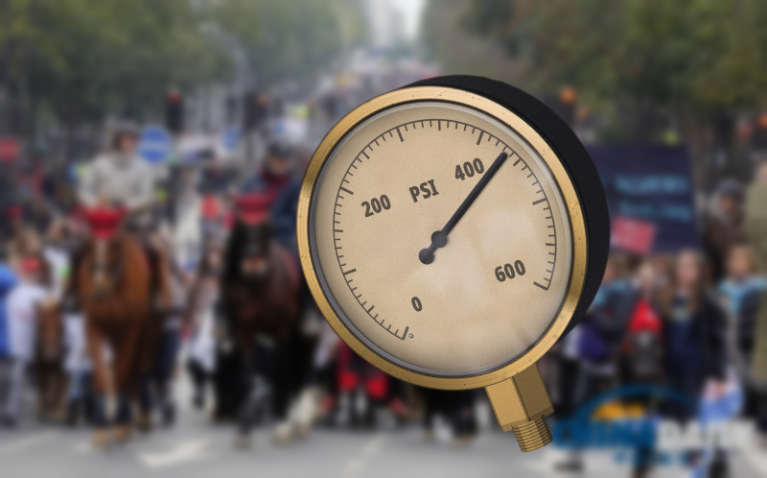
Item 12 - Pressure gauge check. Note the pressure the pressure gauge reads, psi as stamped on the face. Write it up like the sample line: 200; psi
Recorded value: 435; psi
